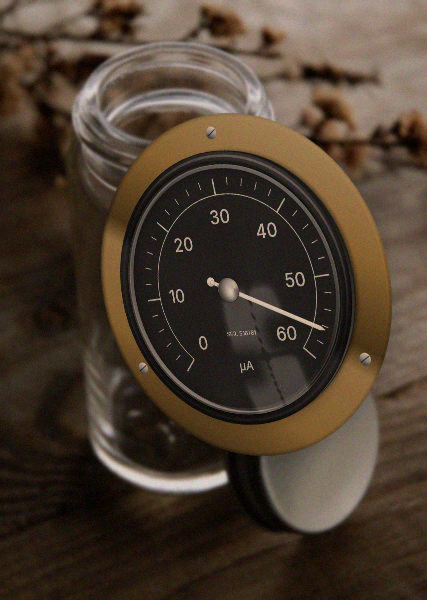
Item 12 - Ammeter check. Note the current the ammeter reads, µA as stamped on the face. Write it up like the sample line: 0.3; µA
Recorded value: 56; µA
